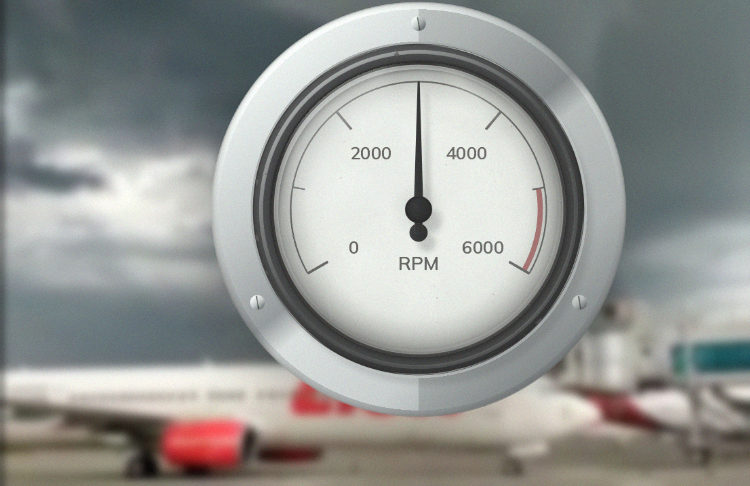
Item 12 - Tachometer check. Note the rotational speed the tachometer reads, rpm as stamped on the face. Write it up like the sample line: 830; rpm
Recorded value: 3000; rpm
